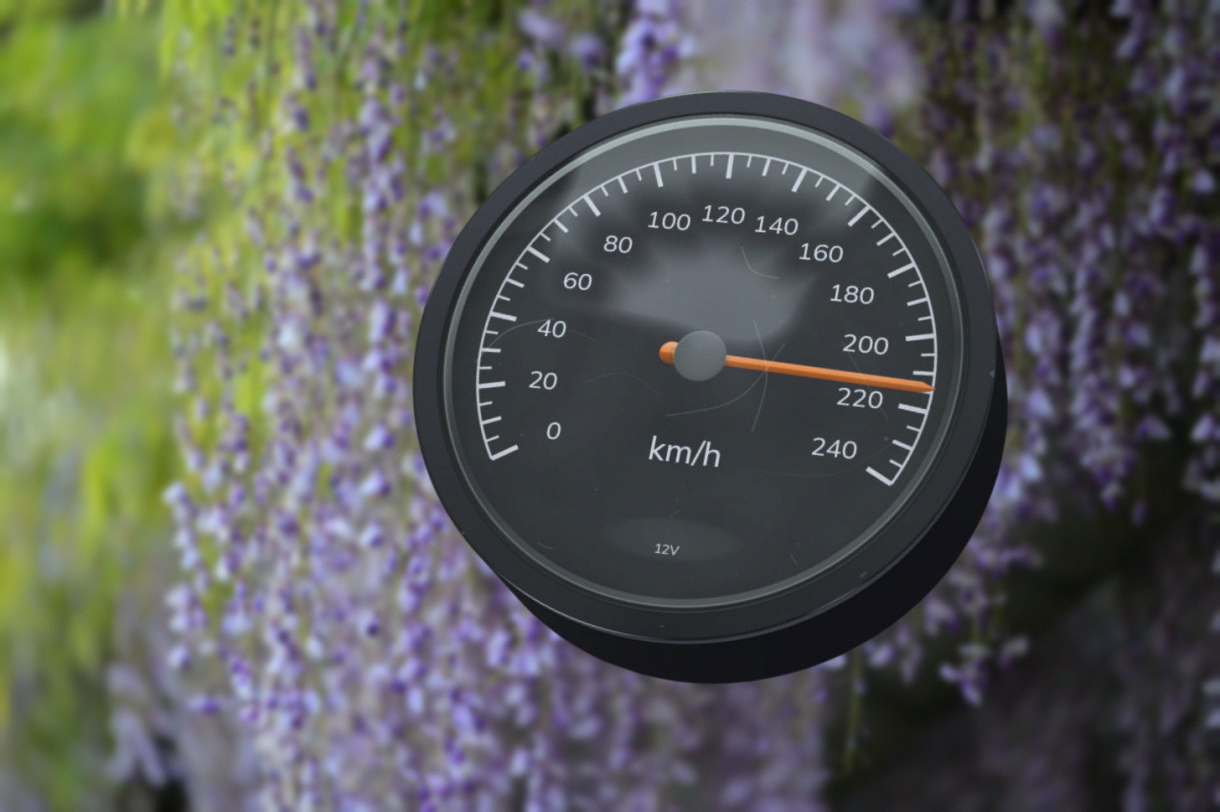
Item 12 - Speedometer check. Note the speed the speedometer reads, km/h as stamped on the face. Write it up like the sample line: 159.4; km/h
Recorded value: 215; km/h
